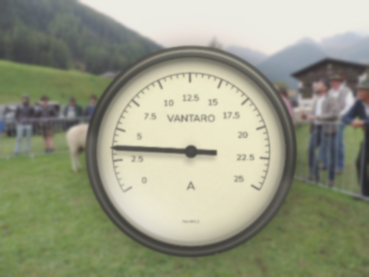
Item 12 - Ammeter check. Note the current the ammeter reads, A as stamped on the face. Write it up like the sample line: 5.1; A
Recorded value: 3.5; A
